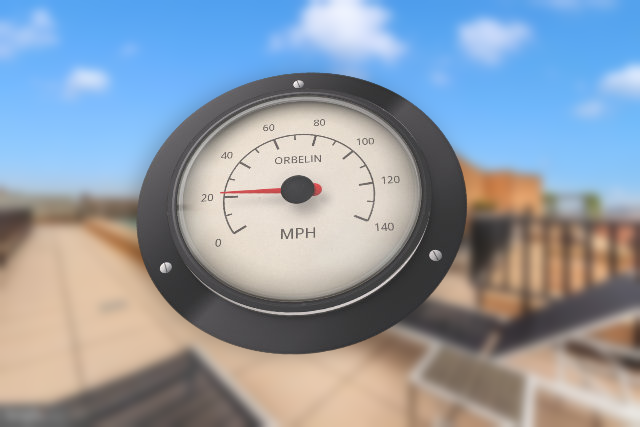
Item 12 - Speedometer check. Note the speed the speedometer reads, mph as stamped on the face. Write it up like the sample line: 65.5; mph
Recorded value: 20; mph
